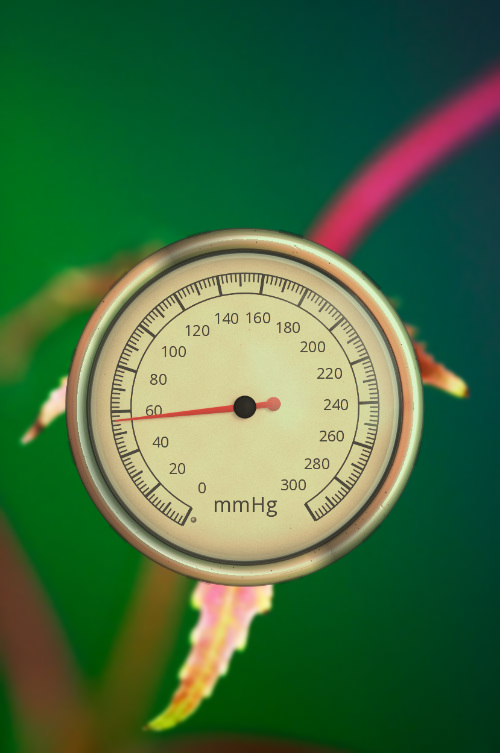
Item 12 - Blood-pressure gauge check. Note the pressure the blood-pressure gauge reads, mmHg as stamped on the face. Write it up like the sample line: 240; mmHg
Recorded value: 56; mmHg
